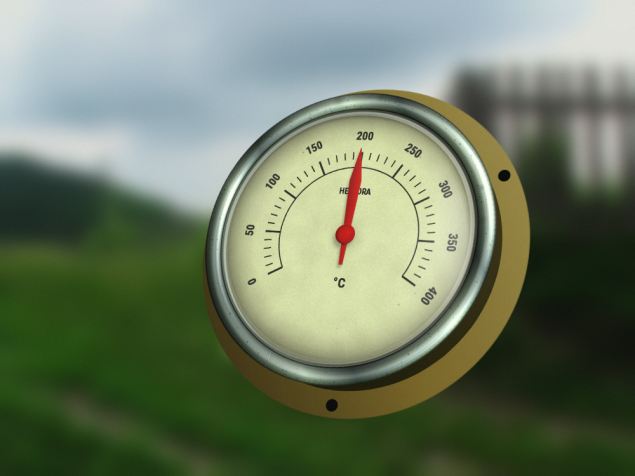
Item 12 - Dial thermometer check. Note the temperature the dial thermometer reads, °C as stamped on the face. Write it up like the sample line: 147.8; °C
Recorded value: 200; °C
